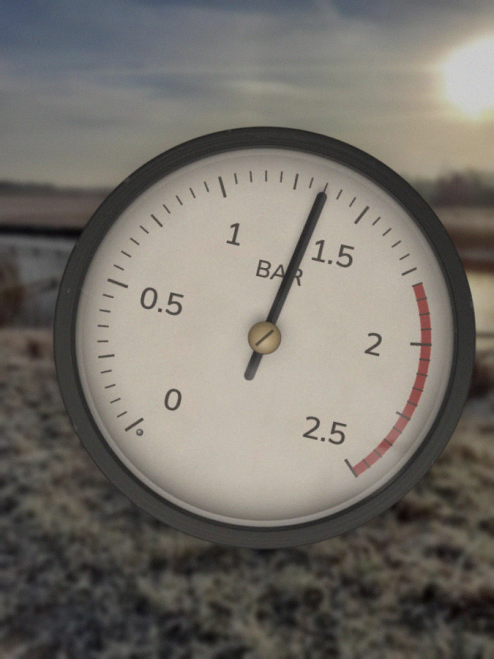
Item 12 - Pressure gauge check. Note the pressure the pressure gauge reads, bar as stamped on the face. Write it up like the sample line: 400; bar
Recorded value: 1.35; bar
